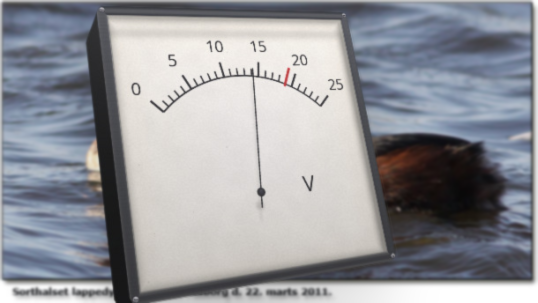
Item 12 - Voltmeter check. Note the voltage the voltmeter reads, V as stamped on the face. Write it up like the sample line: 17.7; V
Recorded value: 14; V
